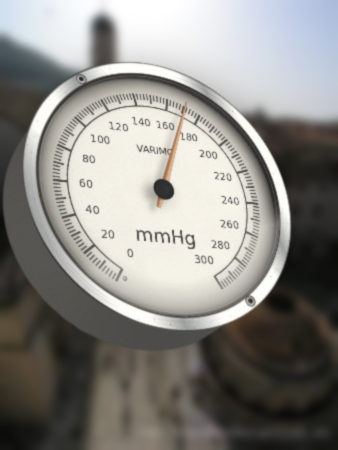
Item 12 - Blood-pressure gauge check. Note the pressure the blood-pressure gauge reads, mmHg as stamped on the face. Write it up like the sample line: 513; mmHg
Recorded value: 170; mmHg
